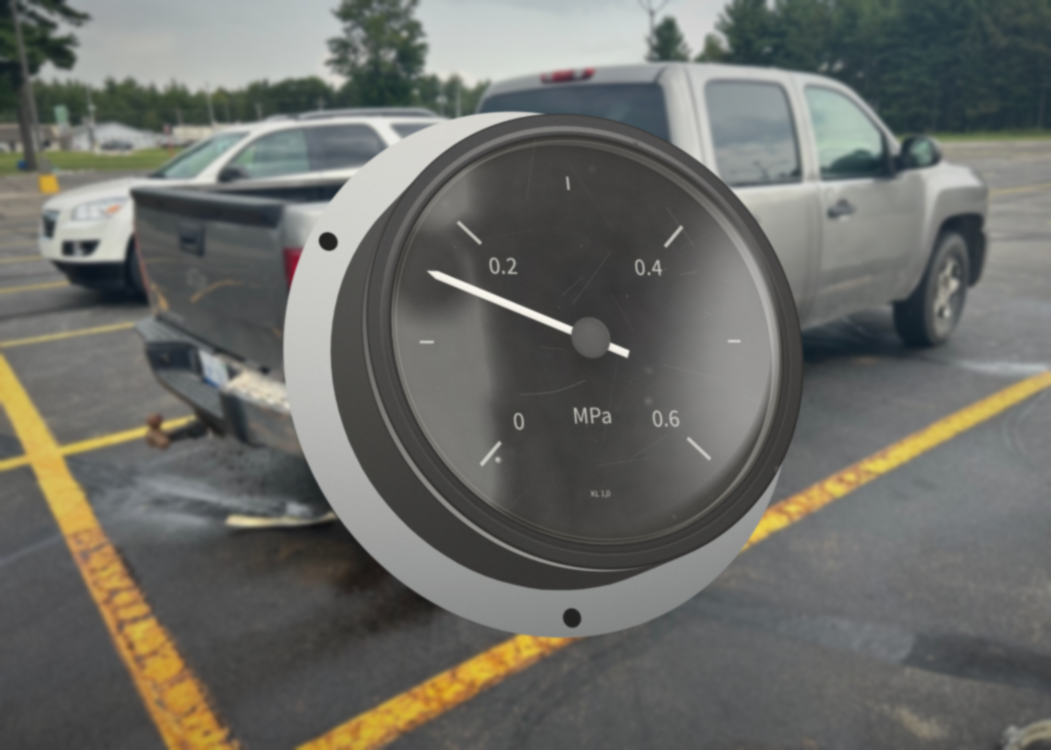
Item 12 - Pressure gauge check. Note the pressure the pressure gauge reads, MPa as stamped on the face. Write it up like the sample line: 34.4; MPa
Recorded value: 0.15; MPa
